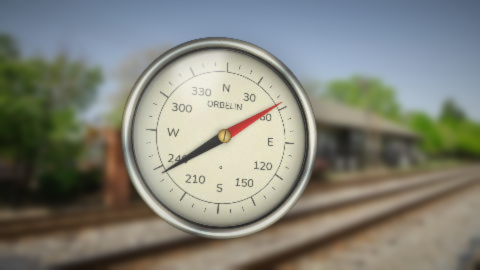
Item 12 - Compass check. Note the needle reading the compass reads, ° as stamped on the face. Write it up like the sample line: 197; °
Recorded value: 55; °
